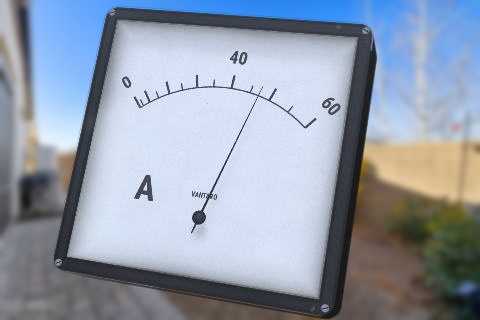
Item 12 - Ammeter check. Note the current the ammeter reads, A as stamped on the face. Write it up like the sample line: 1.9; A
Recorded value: 47.5; A
